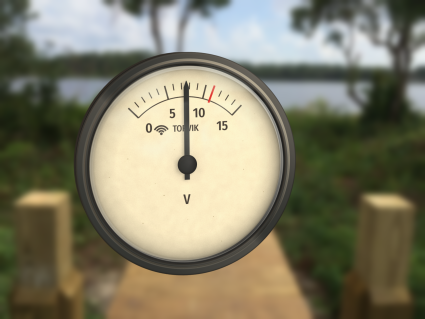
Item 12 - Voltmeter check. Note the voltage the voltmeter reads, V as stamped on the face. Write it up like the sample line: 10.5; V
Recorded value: 7.5; V
